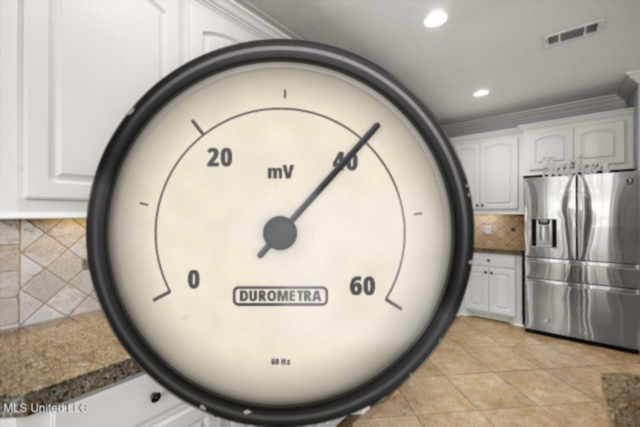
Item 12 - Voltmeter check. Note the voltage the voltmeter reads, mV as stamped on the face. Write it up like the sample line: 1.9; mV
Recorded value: 40; mV
